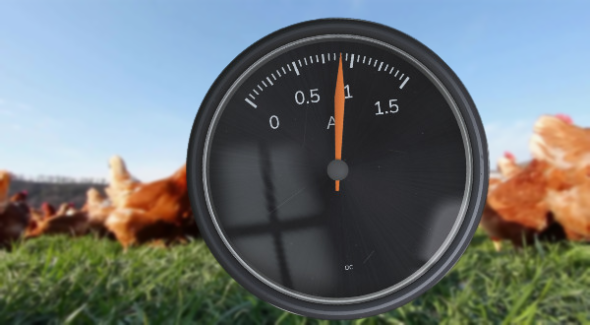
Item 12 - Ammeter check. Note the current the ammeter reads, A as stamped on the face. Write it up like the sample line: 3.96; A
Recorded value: 0.9; A
